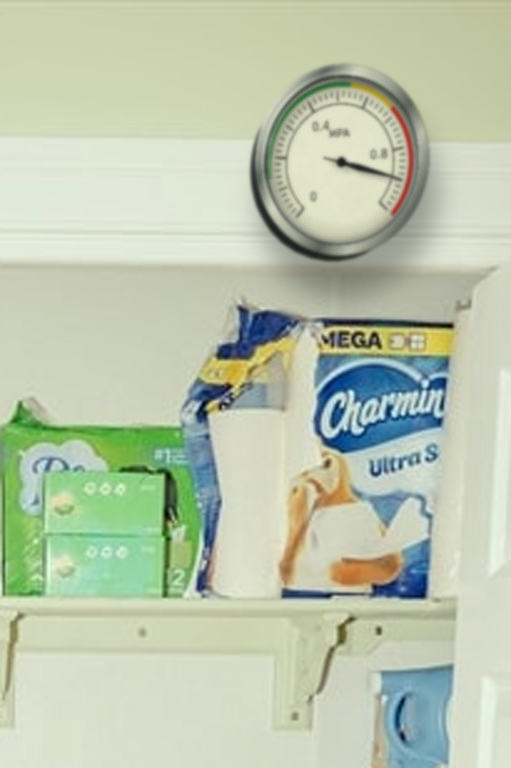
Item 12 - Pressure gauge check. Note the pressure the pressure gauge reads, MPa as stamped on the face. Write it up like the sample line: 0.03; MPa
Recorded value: 0.9; MPa
